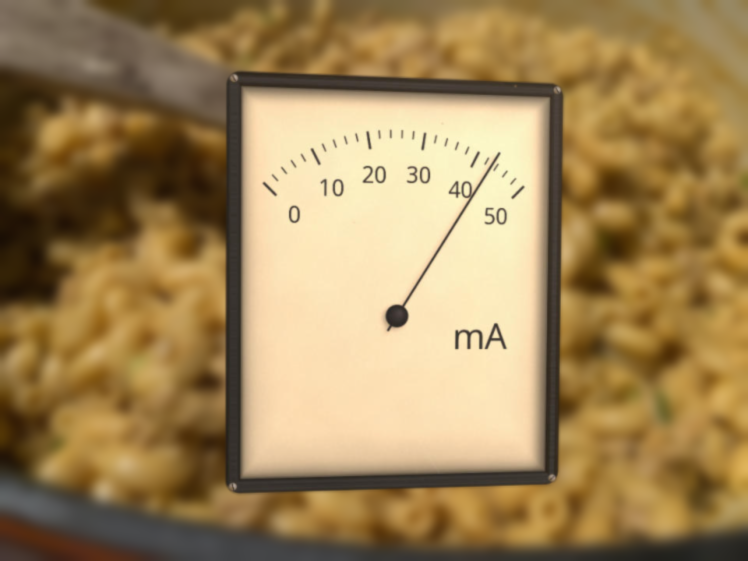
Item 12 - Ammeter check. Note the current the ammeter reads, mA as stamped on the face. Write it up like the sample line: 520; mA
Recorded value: 43; mA
